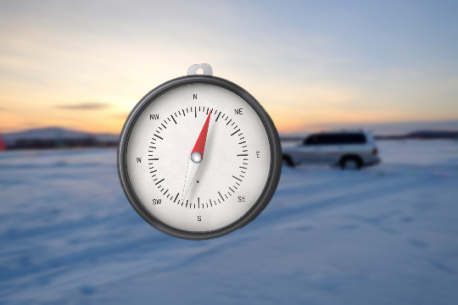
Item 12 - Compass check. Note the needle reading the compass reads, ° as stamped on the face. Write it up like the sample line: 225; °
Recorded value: 20; °
